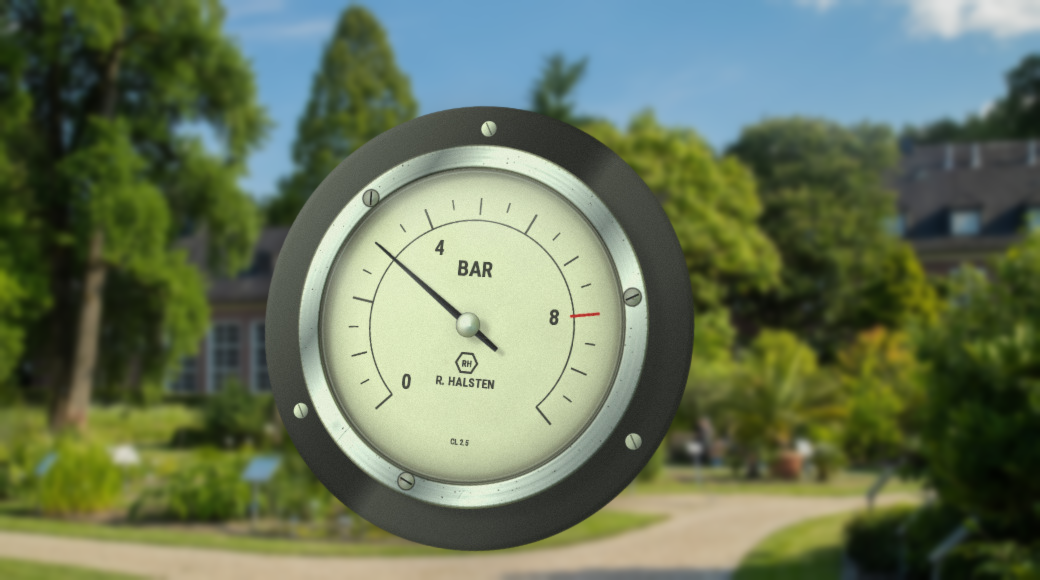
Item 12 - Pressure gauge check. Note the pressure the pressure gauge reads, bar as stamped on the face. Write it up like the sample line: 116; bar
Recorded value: 3; bar
